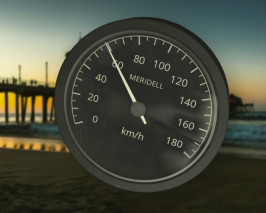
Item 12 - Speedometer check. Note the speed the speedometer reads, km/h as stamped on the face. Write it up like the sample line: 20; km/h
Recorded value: 60; km/h
